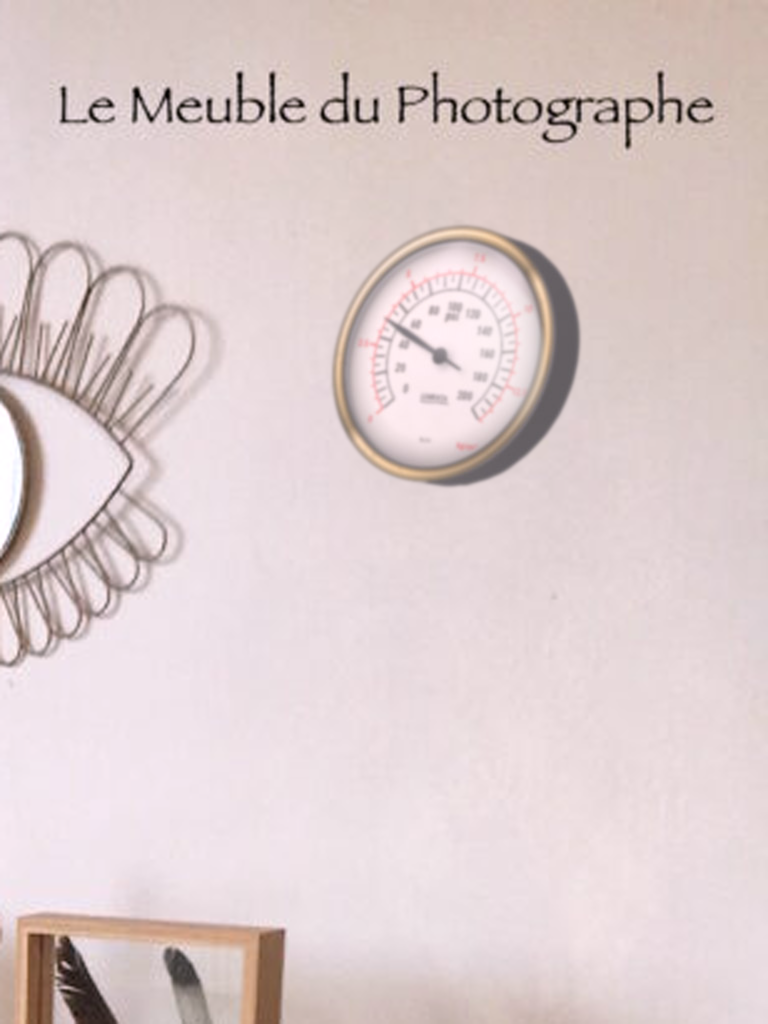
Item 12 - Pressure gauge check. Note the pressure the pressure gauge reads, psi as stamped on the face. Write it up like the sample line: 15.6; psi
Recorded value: 50; psi
